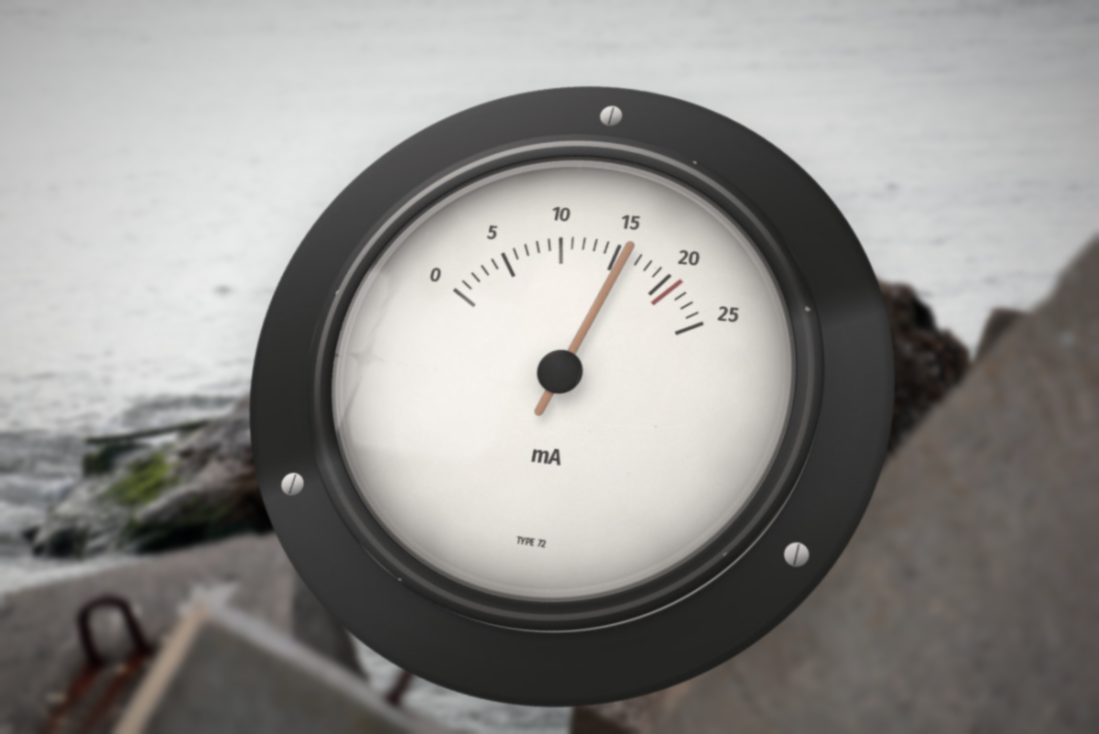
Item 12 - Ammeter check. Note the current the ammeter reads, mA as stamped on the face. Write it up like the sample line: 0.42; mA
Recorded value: 16; mA
